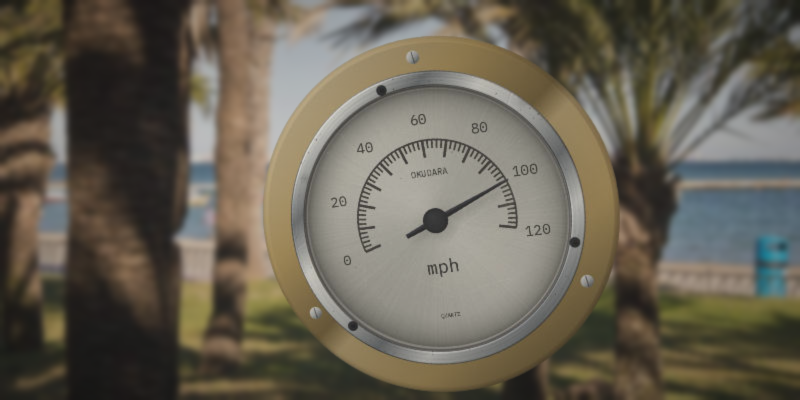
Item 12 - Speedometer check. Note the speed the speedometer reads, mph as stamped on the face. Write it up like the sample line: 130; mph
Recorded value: 100; mph
